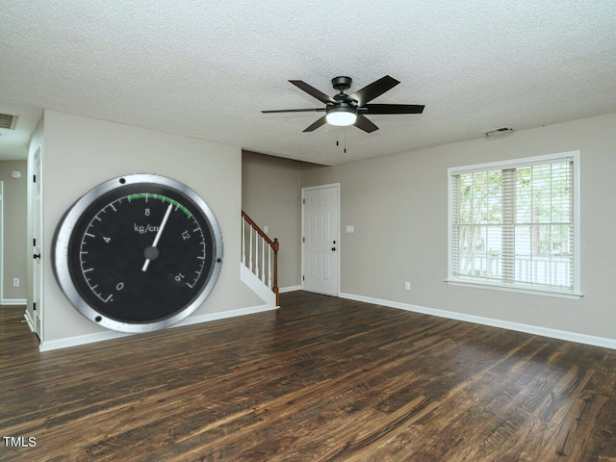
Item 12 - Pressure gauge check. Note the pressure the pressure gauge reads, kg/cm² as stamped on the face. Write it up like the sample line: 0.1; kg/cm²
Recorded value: 9.5; kg/cm²
